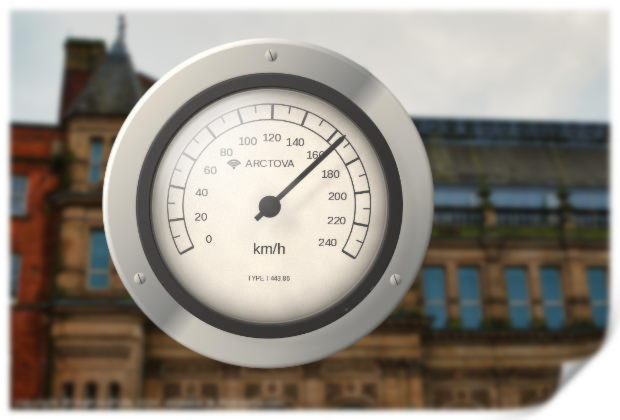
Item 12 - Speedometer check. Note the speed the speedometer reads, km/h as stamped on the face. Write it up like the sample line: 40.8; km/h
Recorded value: 165; km/h
